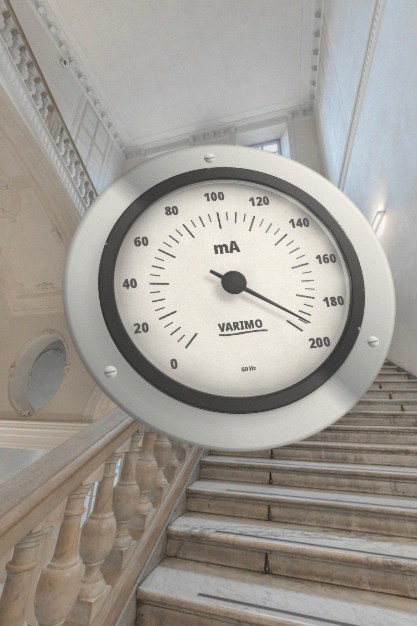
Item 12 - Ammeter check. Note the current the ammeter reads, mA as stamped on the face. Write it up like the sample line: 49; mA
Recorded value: 195; mA
